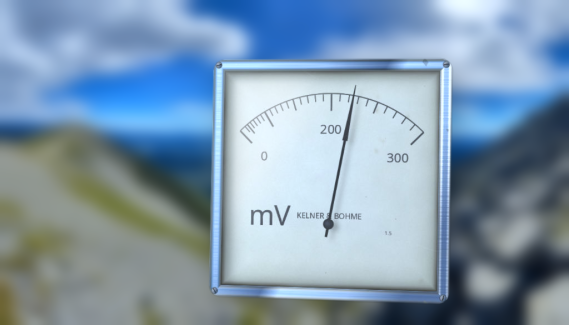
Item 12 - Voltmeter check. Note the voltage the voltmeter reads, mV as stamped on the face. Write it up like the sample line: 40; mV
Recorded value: 225; mV
